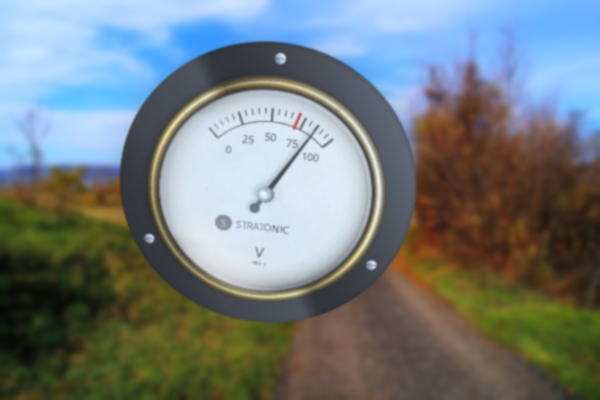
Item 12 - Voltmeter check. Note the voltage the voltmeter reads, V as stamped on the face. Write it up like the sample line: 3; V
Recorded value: 85; V
